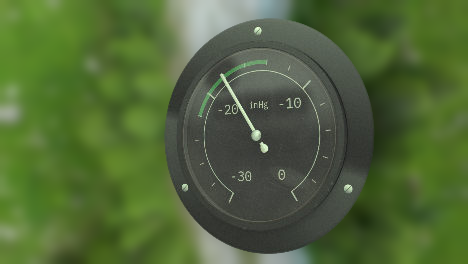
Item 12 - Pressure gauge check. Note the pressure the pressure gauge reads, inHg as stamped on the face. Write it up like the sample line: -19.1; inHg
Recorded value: -18; inHg
